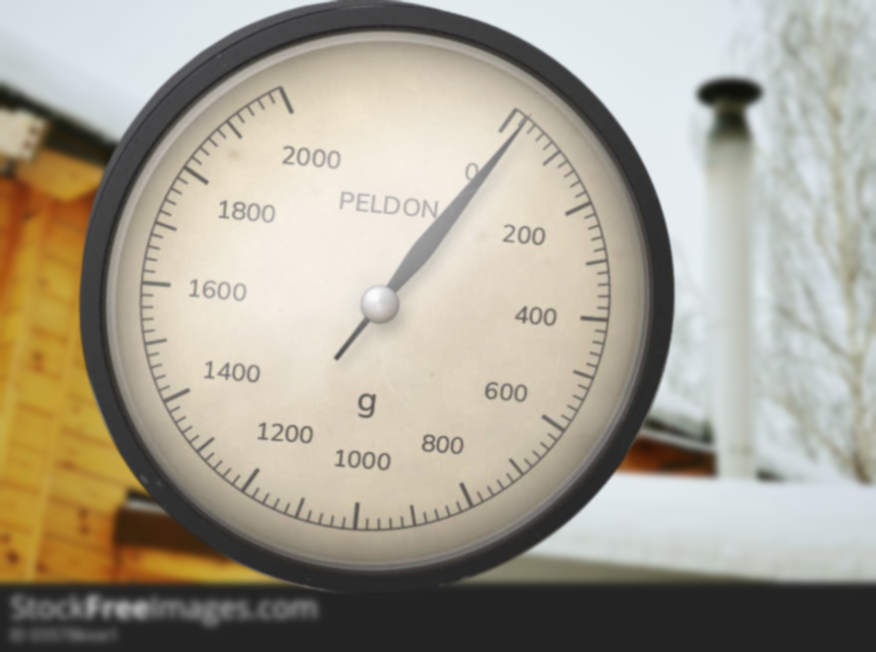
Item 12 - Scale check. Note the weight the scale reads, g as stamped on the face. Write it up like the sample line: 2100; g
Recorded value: 20; g
